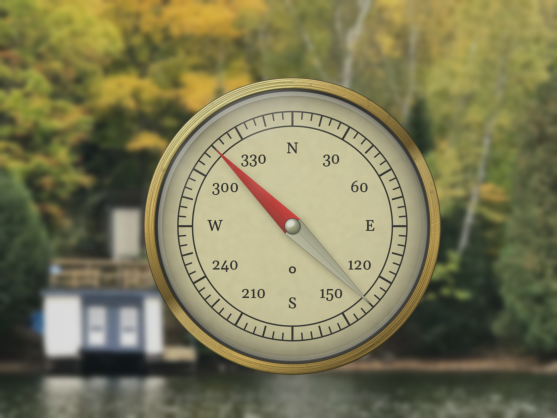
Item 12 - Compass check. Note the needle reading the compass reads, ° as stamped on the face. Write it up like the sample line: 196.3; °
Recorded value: 315; °
